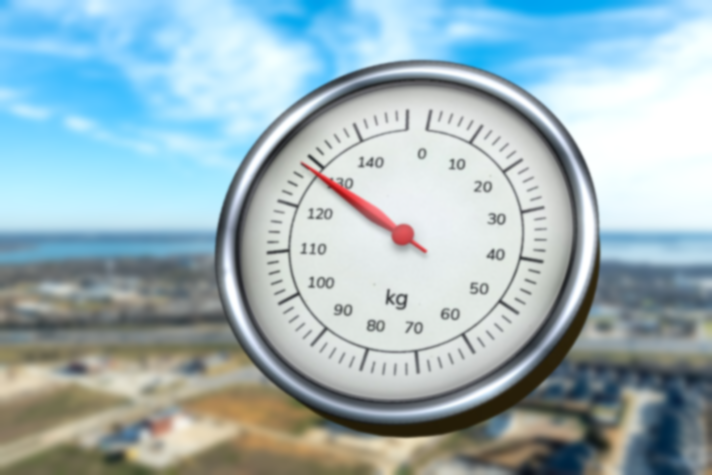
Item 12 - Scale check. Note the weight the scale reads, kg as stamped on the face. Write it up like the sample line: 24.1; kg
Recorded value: 128; kg
